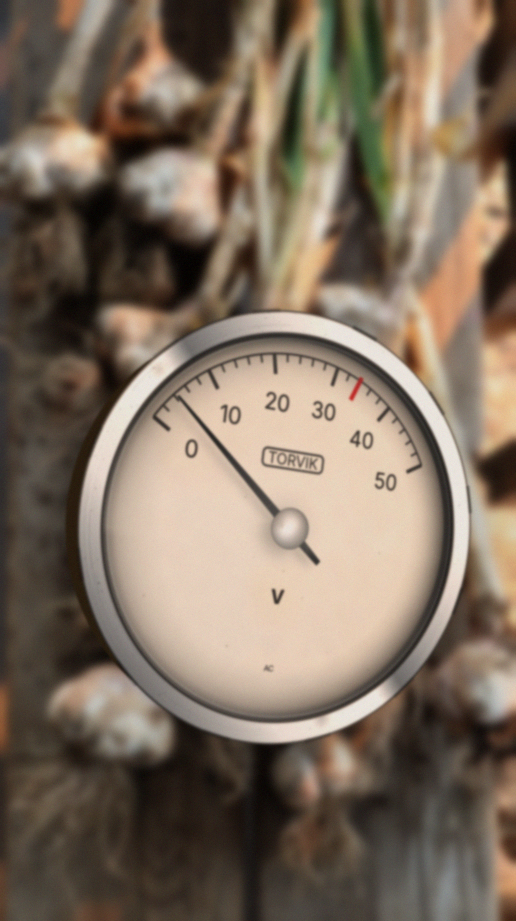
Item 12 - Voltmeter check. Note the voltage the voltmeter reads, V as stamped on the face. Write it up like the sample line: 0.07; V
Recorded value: 4; V
